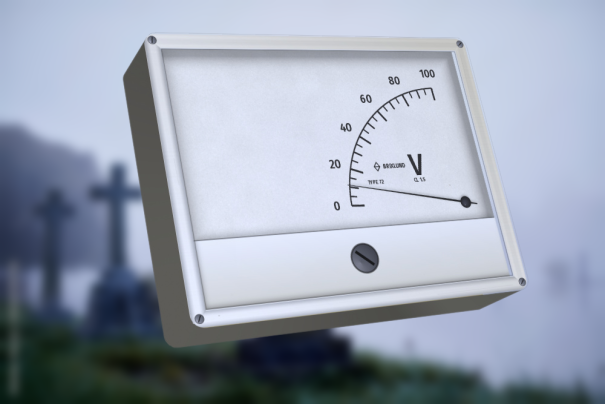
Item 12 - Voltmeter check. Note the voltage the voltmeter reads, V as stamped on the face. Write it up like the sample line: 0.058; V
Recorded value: 10; V
